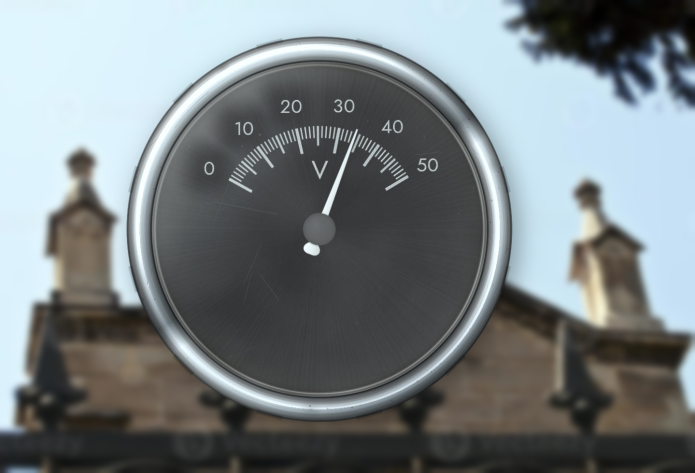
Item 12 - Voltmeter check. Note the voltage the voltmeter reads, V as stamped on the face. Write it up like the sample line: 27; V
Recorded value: 34; V
